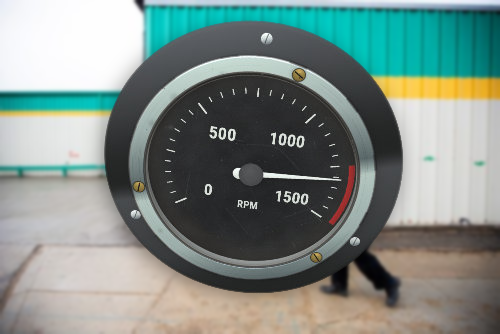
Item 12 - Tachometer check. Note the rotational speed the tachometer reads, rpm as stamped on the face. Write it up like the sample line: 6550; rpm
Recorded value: 1300; rpm
